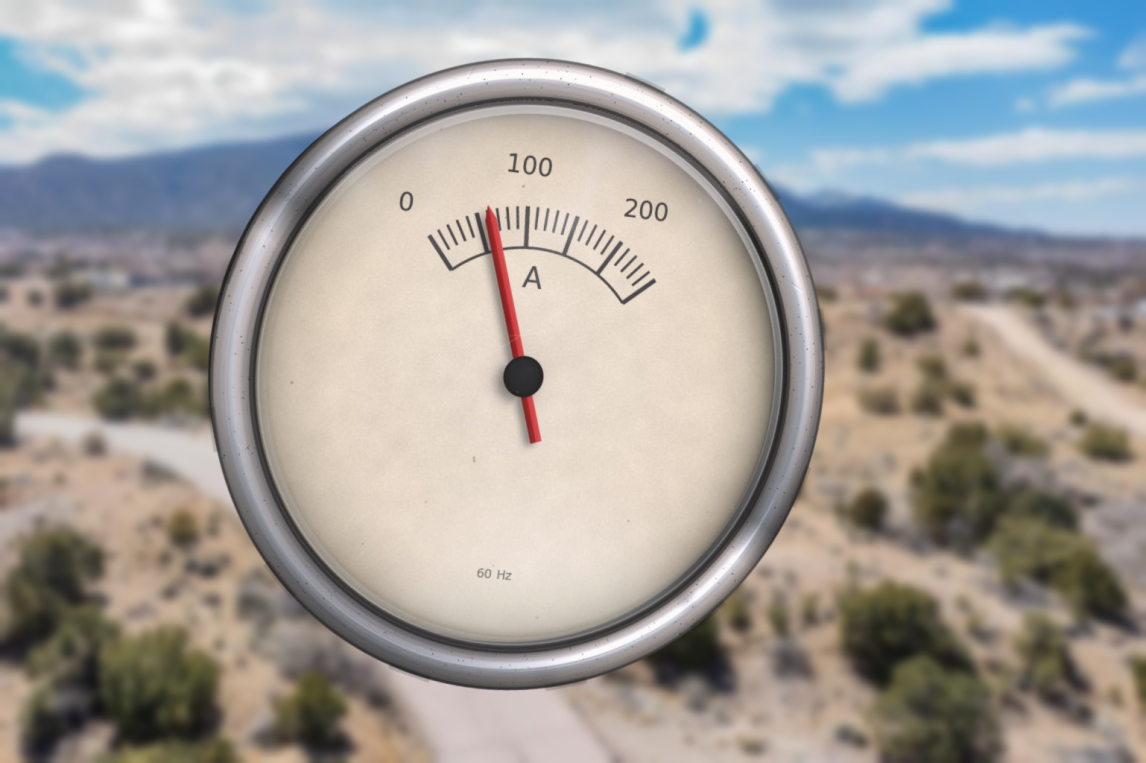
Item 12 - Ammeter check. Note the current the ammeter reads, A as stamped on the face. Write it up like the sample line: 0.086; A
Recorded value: 60; A
